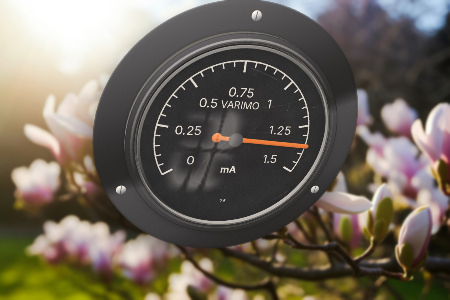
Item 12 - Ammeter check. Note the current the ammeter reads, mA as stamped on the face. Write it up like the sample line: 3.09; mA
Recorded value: 1.35; mA
